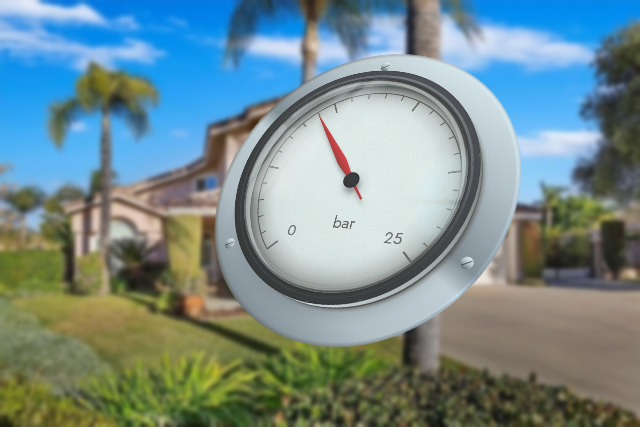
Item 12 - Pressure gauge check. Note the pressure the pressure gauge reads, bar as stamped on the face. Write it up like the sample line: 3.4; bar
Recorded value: 9; bar
